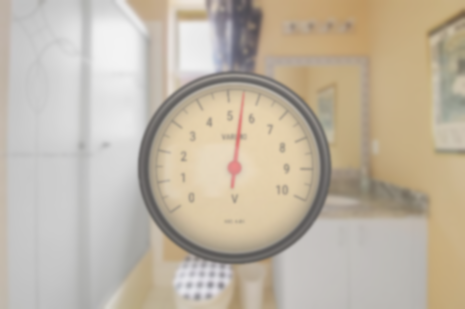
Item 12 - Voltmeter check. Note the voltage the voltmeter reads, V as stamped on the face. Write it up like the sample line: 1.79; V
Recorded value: 5.5; V
